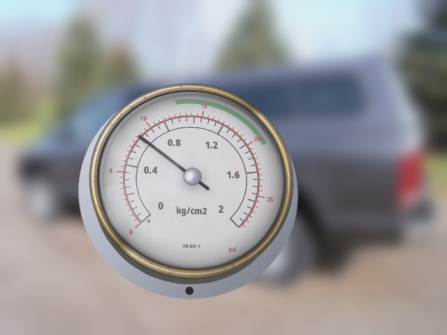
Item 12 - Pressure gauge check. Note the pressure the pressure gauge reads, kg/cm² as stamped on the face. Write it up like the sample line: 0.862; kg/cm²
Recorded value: 0.6; kg/cm²
